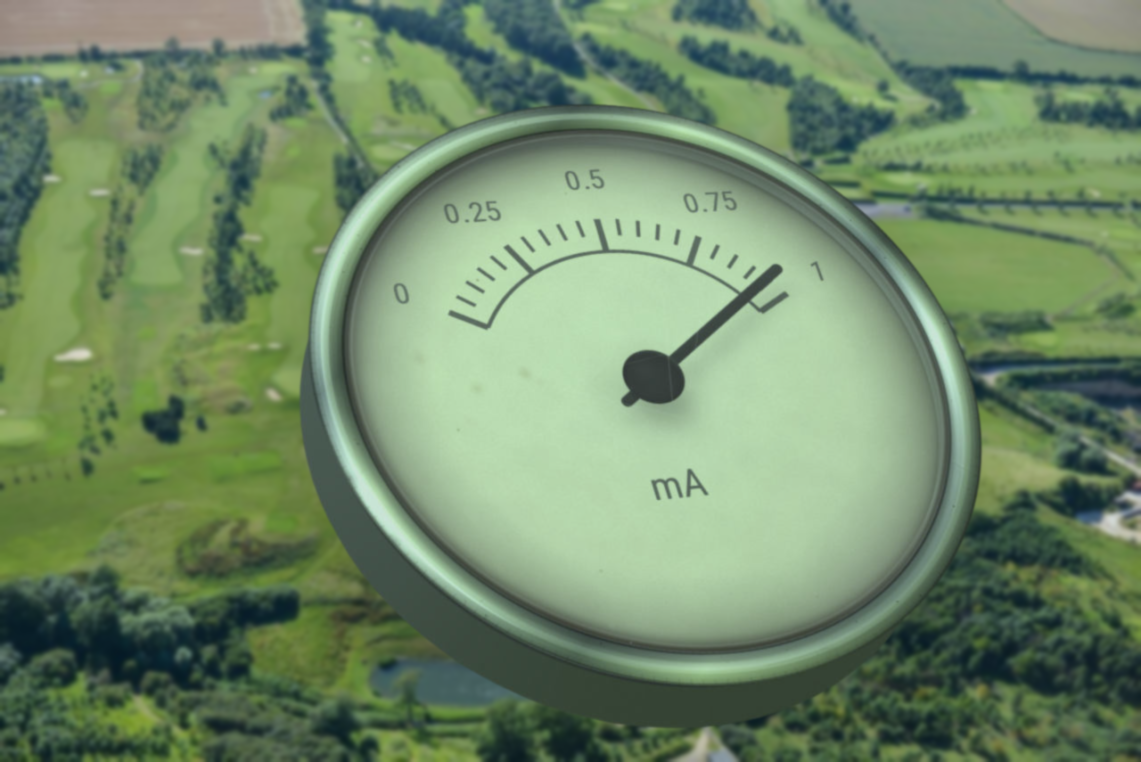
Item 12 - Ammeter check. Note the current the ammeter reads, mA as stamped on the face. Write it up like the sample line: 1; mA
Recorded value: 0.95; mA
